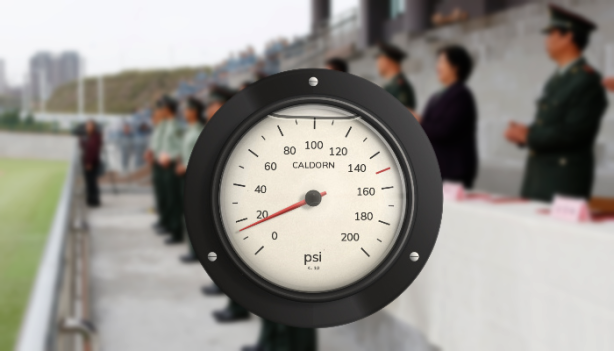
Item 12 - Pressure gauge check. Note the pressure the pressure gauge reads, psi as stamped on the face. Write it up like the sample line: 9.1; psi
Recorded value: 15; psi
